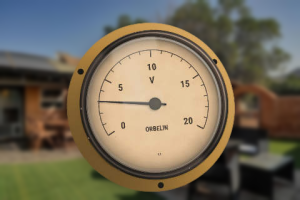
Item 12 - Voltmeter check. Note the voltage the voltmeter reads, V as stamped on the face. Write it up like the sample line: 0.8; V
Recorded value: 3; V
